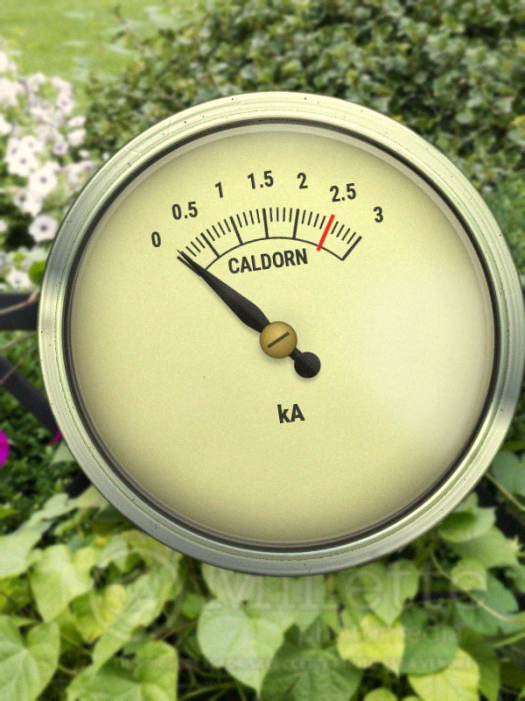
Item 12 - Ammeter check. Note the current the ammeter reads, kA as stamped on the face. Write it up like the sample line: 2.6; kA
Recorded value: 0.1; kA
